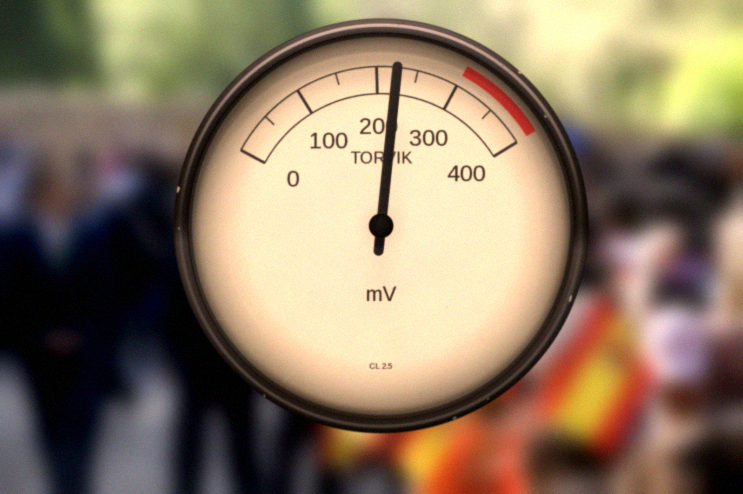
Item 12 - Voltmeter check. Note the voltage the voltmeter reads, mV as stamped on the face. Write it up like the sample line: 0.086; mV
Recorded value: 225; mV
